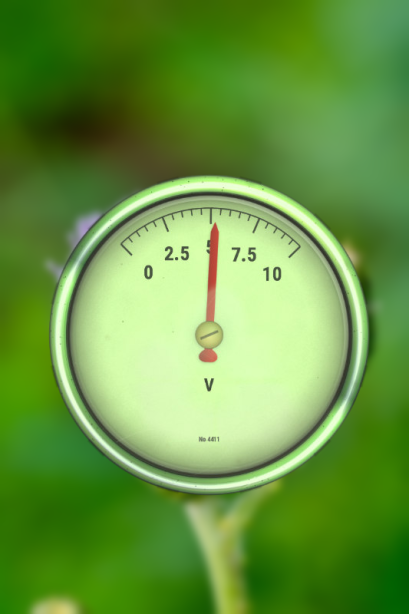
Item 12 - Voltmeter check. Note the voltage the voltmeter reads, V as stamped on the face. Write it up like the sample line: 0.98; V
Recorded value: 5.25; V
